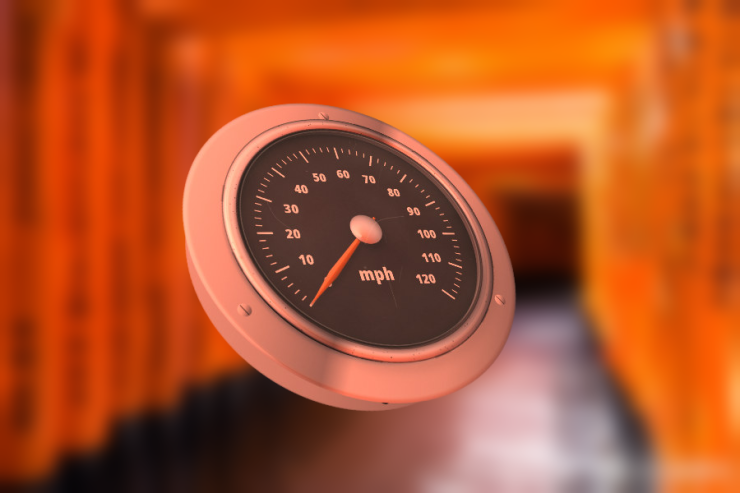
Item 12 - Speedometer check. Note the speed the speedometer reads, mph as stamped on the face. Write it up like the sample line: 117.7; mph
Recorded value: 0; mph
